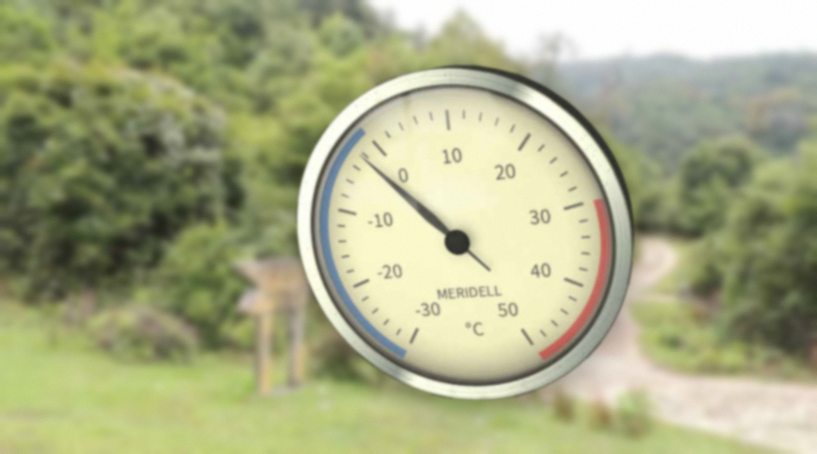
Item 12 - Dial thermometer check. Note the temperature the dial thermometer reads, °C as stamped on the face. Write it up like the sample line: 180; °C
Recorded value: -2; °C
